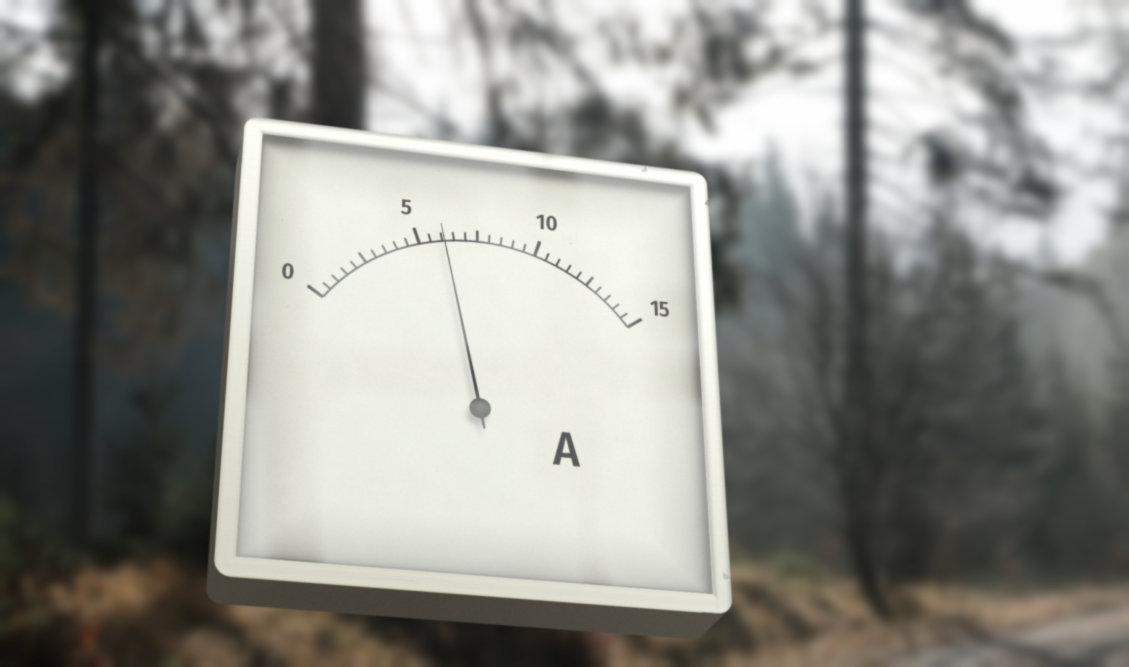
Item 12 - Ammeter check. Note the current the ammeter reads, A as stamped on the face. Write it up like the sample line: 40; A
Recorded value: 6; A
